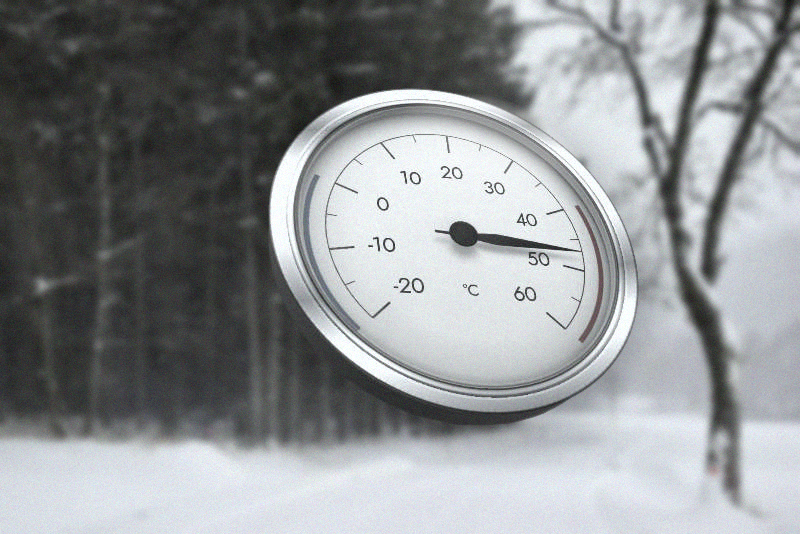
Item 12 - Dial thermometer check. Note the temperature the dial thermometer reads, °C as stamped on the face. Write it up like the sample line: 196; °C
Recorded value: 47.5; °C
